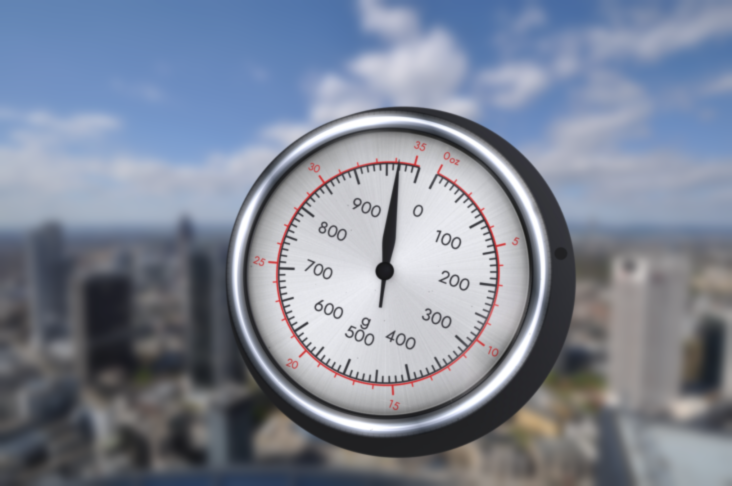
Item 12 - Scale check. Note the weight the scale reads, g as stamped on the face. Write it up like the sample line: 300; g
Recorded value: 970; g
